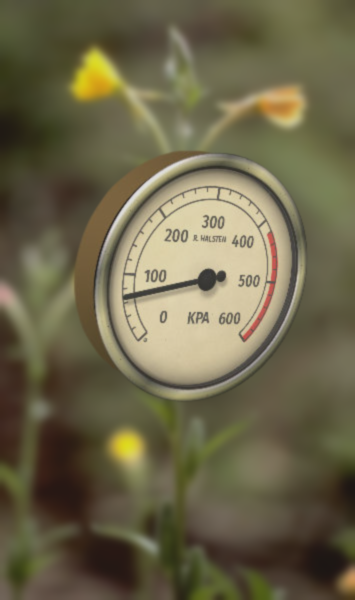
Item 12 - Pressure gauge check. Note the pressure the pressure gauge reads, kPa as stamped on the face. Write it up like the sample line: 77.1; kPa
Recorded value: 70; kPa
